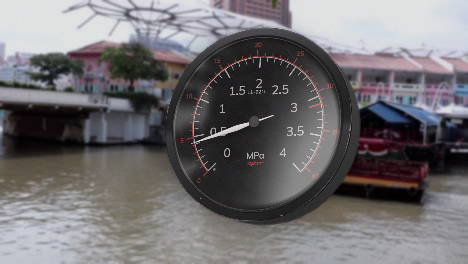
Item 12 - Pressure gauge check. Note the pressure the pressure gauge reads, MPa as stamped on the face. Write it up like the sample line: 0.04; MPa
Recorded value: 0.4; MPa
